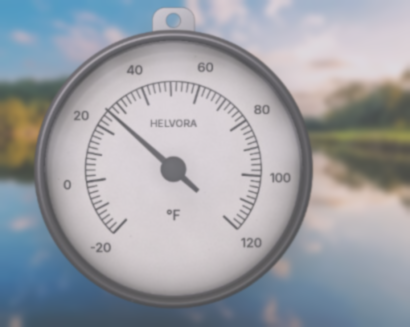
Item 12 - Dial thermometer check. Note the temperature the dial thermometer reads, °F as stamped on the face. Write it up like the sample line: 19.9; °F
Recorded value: 26; °F
